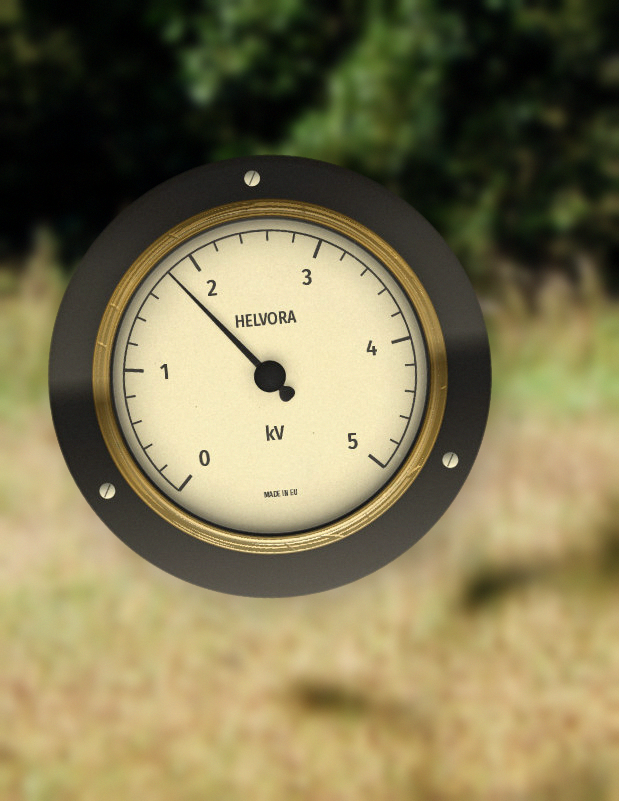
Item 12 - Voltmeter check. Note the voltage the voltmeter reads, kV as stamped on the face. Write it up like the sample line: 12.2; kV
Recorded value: 1.8; kV
